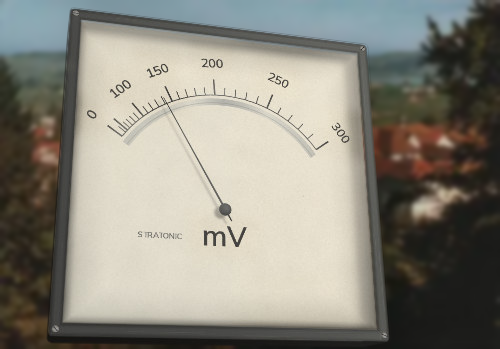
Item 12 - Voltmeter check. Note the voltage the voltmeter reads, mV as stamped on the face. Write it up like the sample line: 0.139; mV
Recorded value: 140; mV
